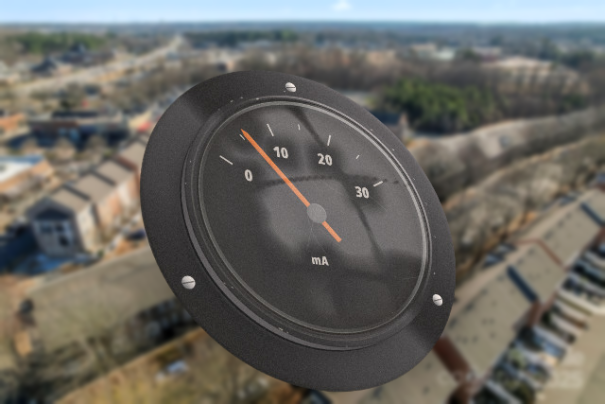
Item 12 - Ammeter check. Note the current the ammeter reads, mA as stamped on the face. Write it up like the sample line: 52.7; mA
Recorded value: 5; mA
